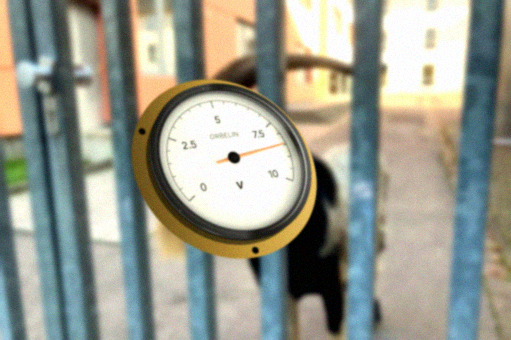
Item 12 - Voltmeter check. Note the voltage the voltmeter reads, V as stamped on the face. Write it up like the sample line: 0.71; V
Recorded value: 8.5; V
